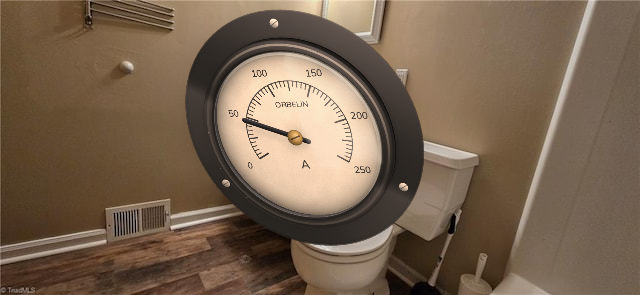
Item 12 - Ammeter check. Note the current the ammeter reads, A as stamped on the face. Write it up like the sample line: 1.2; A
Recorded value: 50; A
